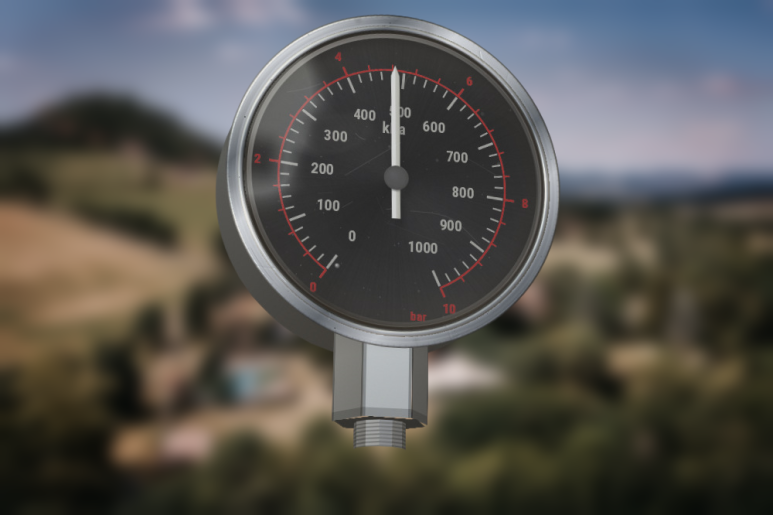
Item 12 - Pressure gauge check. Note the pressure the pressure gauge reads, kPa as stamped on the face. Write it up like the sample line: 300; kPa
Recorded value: 480; kPa
